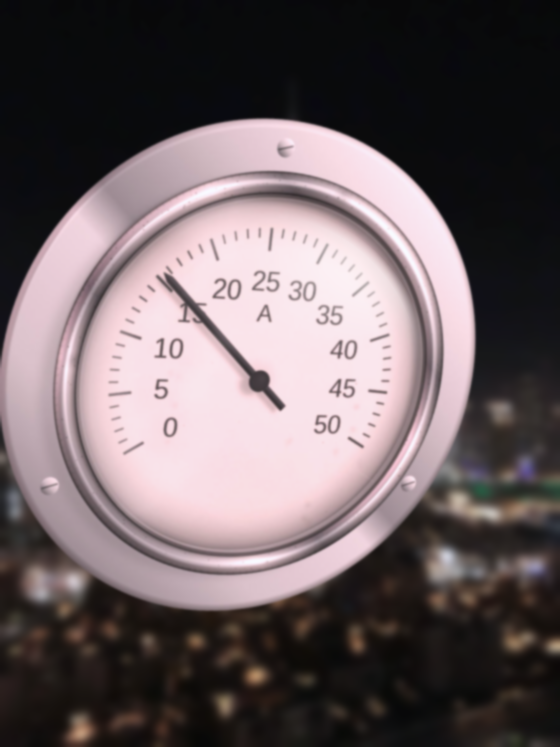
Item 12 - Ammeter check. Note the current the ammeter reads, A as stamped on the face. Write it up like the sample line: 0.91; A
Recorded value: 15.5; A
